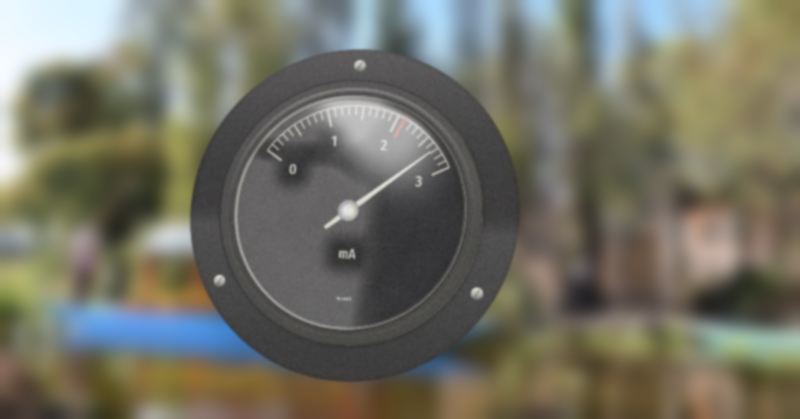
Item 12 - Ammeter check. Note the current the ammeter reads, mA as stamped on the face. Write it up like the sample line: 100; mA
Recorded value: 2.7; mA
